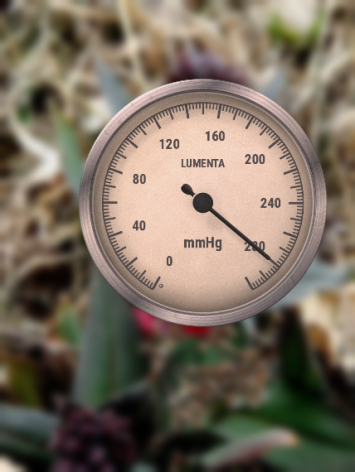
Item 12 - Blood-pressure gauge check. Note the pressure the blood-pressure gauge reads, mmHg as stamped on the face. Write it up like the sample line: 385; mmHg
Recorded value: 280; mmHg
